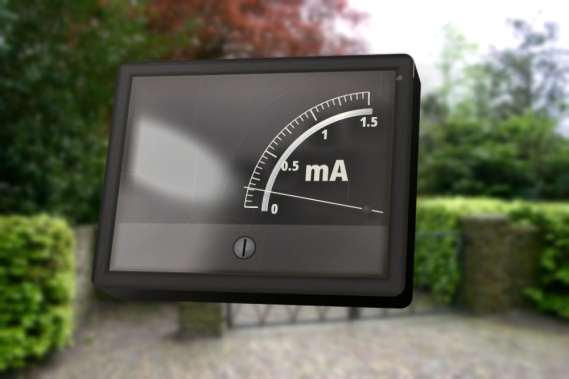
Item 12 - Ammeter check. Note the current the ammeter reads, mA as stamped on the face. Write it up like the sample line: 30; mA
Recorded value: 0.15; mA
